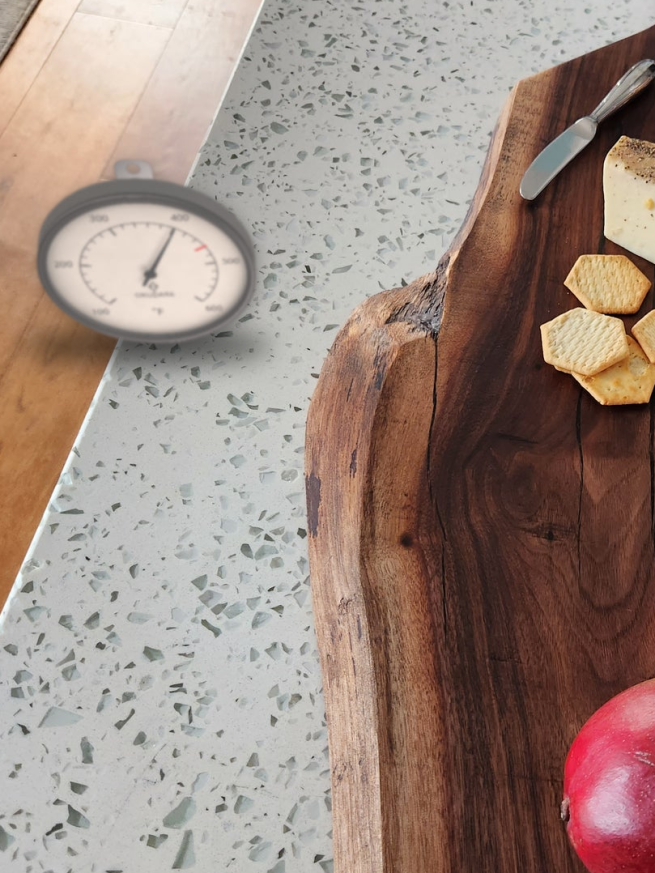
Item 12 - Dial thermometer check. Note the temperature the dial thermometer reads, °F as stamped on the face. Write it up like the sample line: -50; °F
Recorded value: 400; °F
